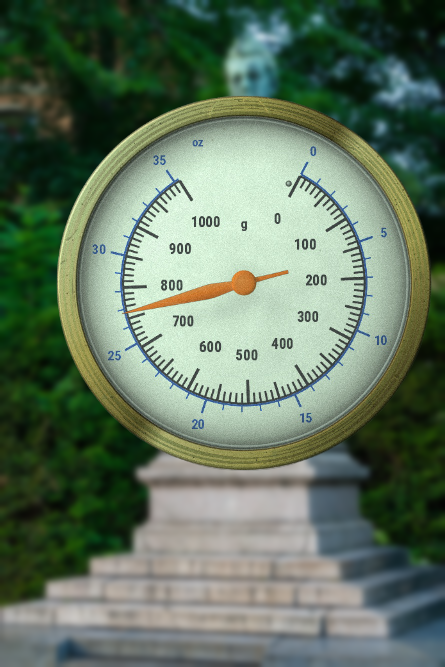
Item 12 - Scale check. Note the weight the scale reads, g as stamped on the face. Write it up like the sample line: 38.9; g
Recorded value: 760; g
